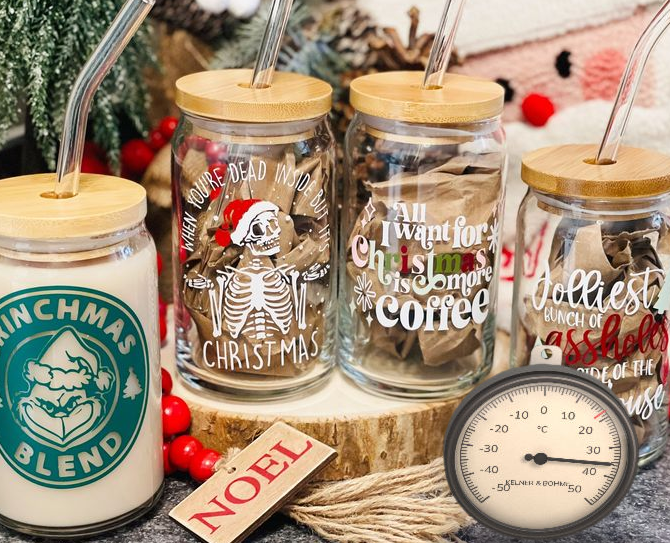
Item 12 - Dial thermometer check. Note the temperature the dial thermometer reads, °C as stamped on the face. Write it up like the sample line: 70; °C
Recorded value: 35; °C
